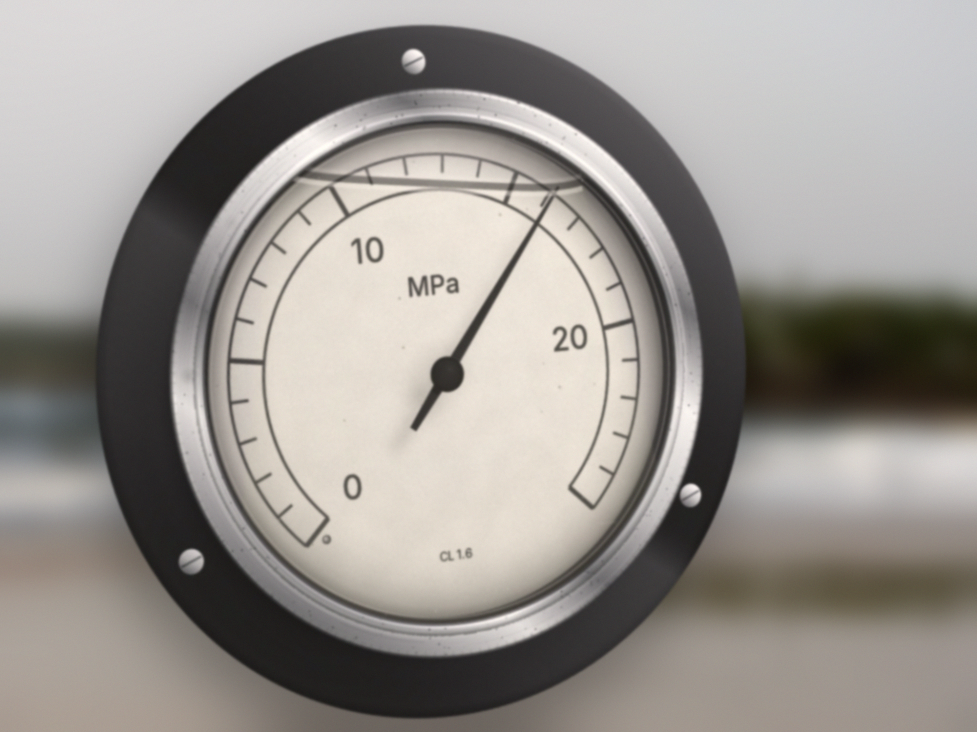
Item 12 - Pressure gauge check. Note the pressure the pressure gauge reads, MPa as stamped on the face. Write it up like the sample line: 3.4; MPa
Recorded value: 16; MPa
